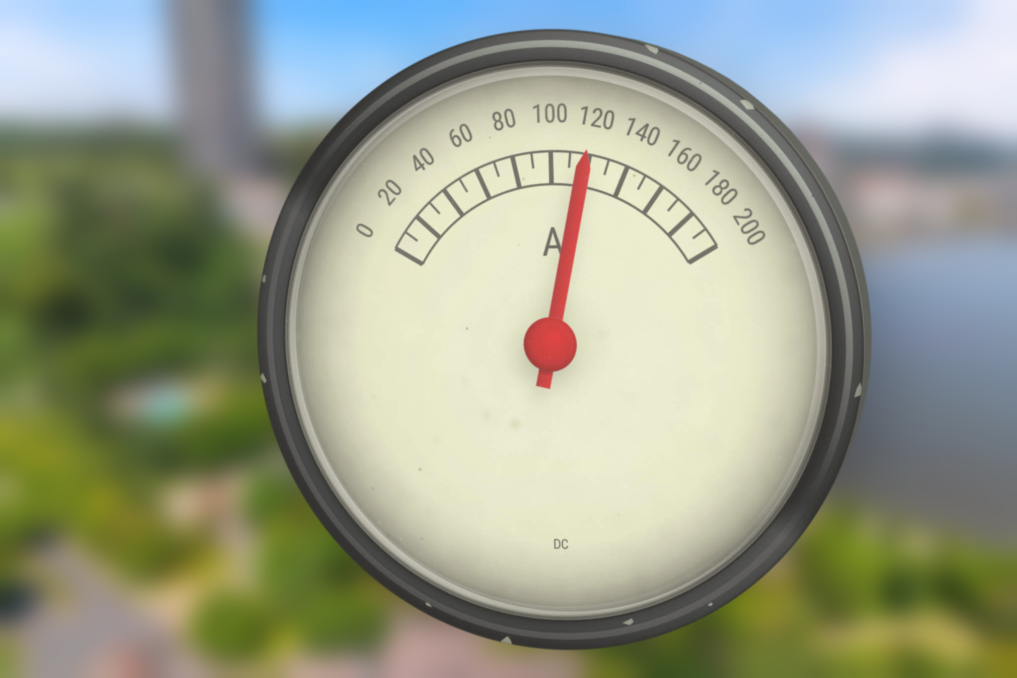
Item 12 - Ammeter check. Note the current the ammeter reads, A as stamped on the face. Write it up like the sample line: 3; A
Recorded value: 120; A
